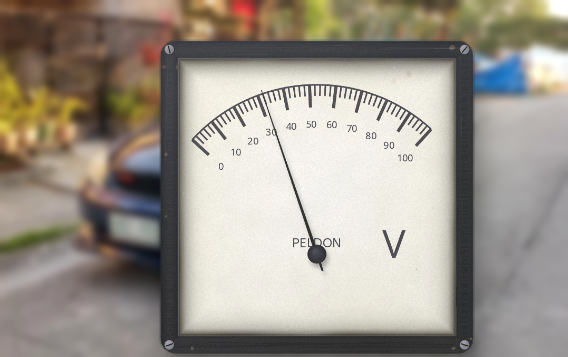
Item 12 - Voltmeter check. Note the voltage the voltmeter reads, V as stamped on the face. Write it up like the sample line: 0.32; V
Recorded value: 32; V
